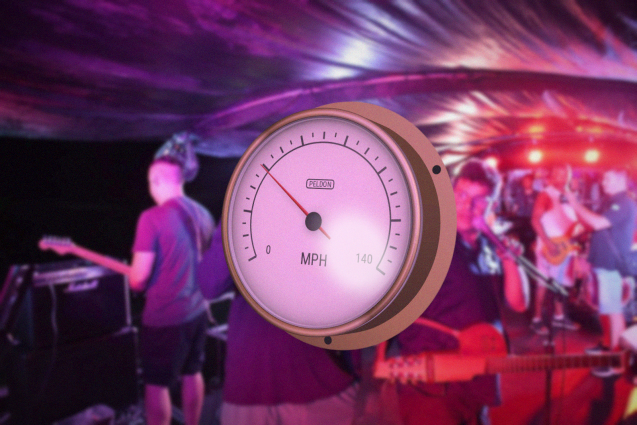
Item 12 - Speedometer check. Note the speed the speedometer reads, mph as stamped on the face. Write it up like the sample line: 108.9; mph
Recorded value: 40; mph
